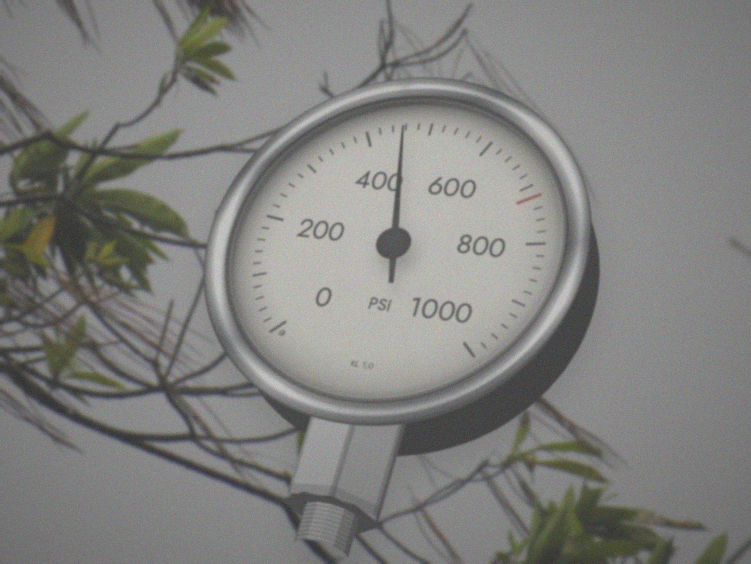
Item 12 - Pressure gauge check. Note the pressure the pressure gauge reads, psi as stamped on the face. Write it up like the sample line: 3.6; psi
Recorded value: 460; psi
